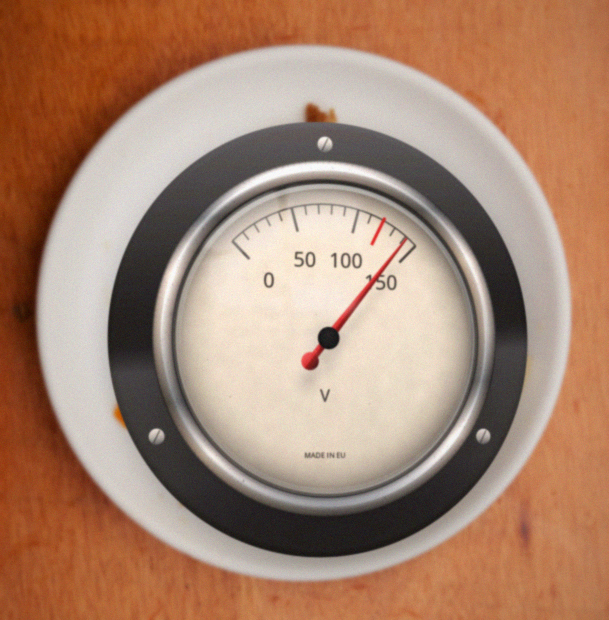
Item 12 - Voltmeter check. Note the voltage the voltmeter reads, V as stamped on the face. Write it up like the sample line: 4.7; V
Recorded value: 140; V
